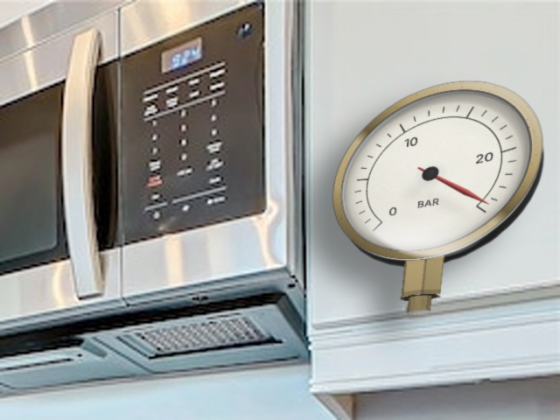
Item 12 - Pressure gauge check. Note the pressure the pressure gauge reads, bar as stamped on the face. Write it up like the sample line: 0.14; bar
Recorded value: 24.5; bar
